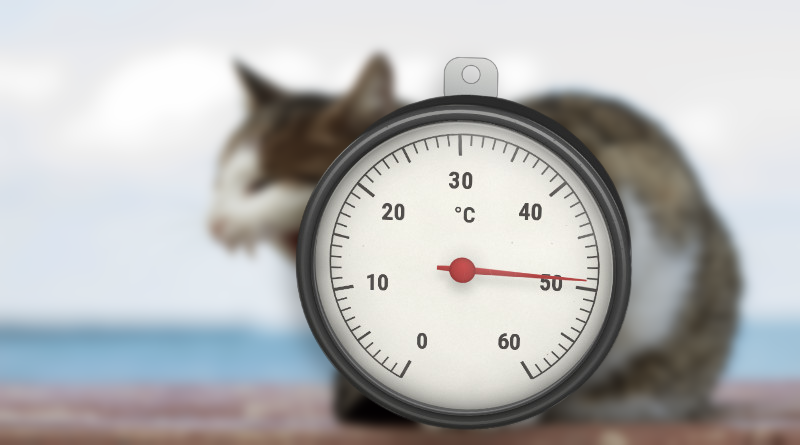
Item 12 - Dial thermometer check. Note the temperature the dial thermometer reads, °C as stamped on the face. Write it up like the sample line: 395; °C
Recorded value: 49; °C
